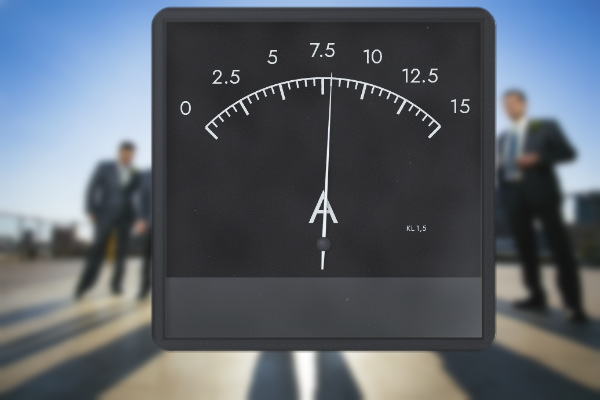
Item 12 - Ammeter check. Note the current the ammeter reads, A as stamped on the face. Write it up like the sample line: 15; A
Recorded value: 8; A
